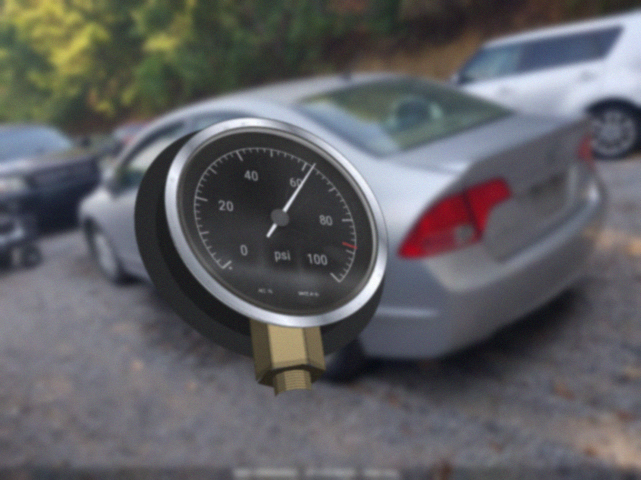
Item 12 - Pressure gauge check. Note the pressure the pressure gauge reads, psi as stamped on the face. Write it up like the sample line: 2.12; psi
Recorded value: 62; psi
